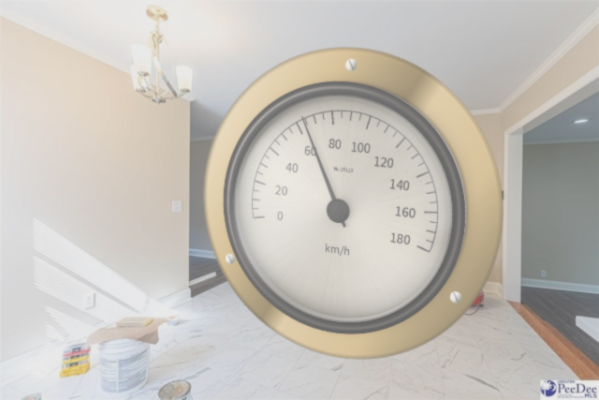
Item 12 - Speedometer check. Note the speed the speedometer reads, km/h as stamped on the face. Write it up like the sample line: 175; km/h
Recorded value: 65; km/h
